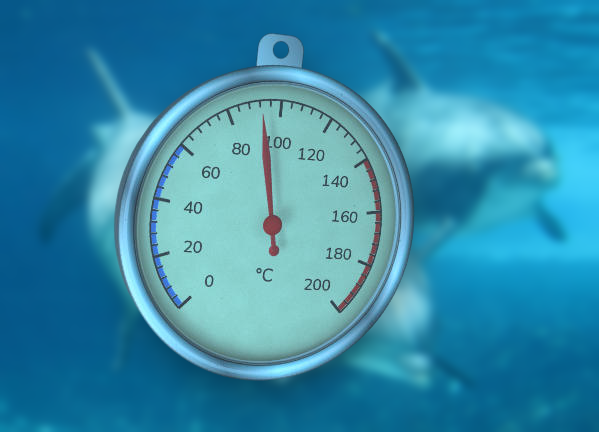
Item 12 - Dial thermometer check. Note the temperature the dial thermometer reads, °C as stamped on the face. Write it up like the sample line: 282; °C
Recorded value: 92; °C
